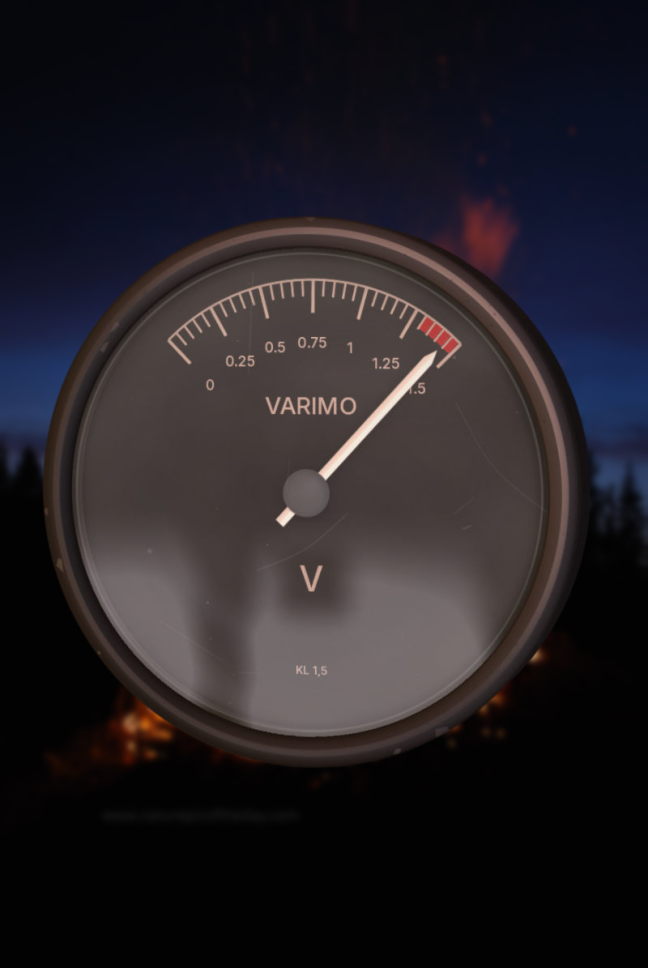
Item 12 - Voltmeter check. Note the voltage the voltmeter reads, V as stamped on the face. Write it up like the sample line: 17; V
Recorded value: 1.45; V
